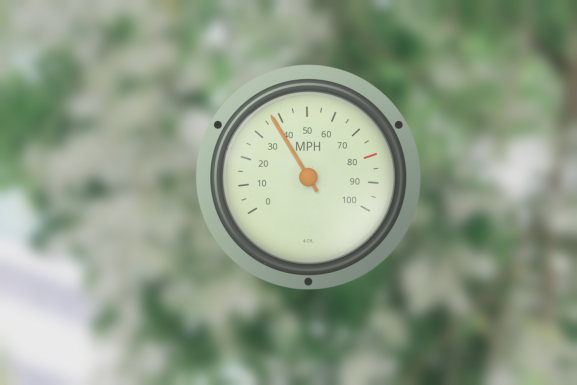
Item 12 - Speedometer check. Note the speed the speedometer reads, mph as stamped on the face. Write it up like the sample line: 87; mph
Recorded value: 37.5; mph
